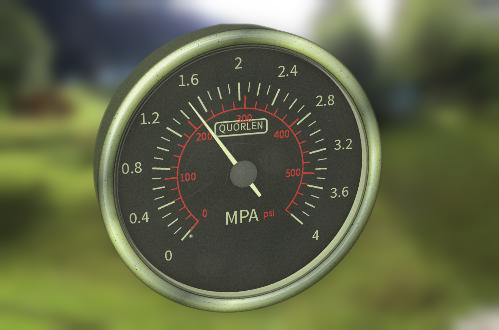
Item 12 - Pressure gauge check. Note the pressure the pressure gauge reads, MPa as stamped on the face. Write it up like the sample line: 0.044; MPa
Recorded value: 1.5; MPa
